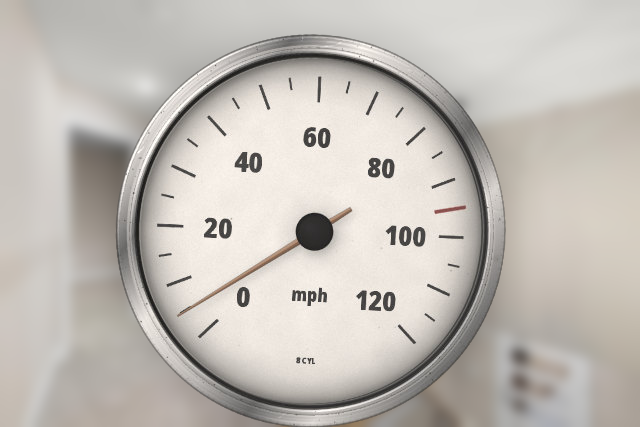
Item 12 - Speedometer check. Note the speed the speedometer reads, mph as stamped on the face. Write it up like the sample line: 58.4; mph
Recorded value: 5; mph
